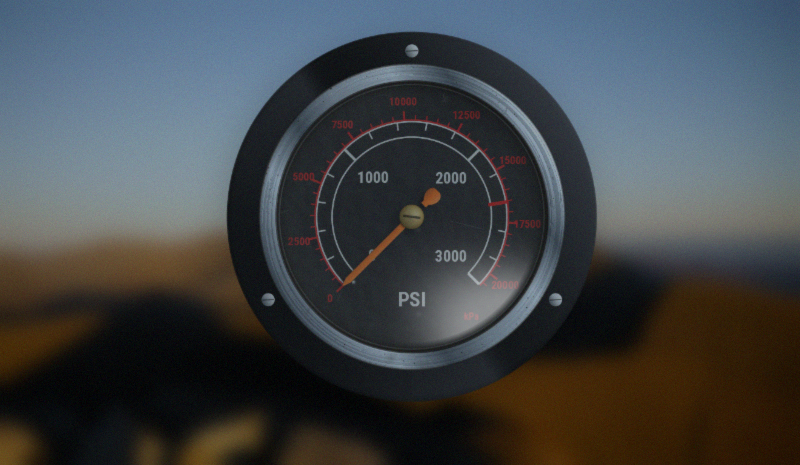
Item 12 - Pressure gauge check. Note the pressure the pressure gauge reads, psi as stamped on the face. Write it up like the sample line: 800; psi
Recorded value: 0; psi
